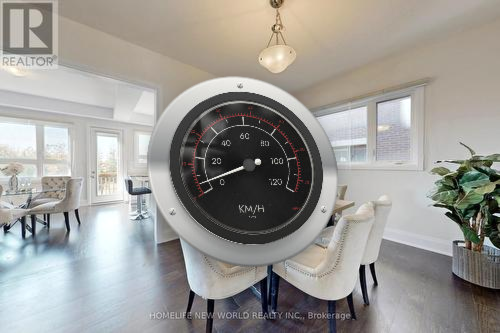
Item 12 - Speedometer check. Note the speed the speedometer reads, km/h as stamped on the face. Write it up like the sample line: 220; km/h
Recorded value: 5; km/h
